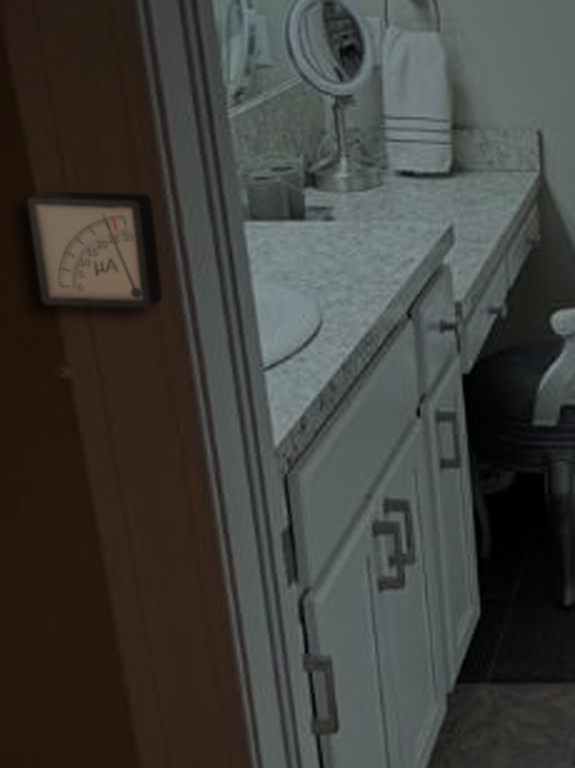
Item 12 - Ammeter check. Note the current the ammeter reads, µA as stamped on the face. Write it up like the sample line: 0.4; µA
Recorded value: 25; µA
